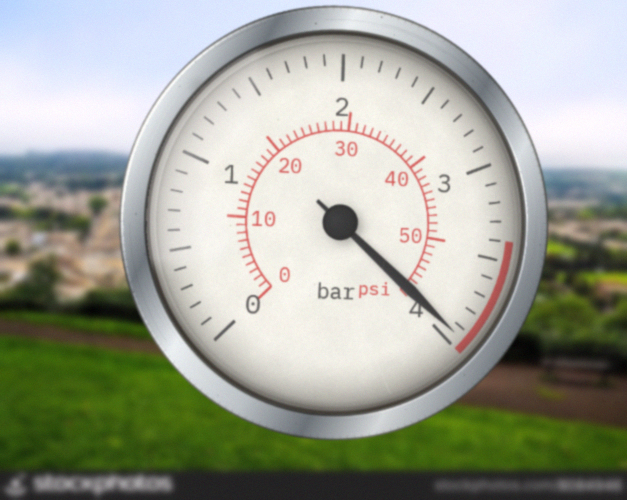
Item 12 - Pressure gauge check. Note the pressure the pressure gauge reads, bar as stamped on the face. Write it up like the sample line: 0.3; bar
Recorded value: 3.95; bar
